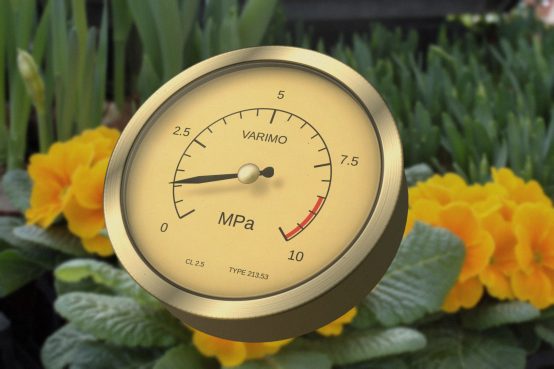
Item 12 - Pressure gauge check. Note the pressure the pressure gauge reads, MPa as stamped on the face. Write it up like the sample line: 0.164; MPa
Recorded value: 1; MPa
